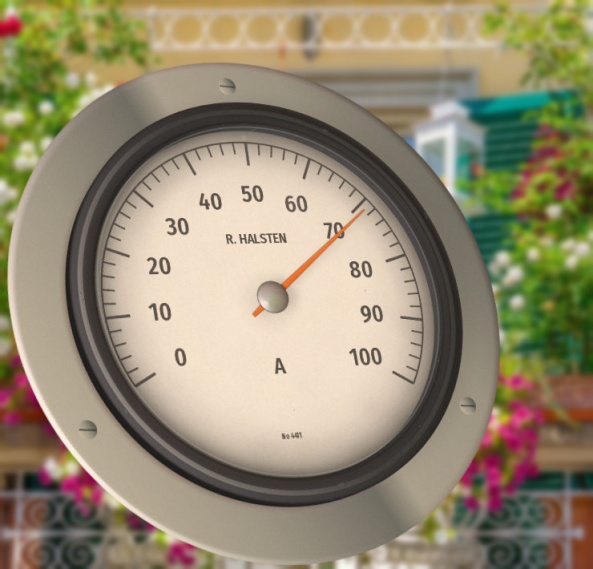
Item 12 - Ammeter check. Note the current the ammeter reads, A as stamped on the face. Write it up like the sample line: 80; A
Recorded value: 71; A
